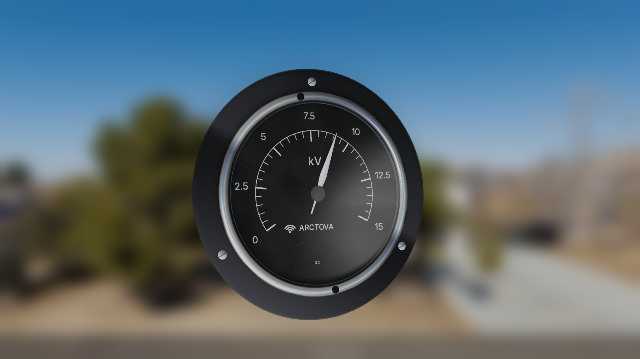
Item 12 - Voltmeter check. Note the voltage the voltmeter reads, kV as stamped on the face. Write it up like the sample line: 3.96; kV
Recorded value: 9; kV
